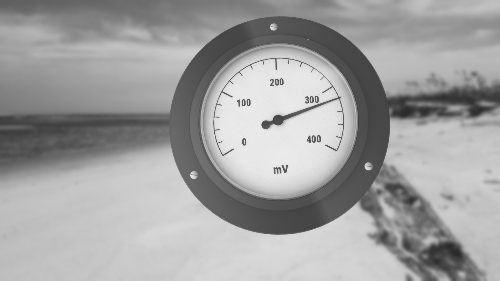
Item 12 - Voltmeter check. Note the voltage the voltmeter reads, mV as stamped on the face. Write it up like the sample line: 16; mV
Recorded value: 320; mV
